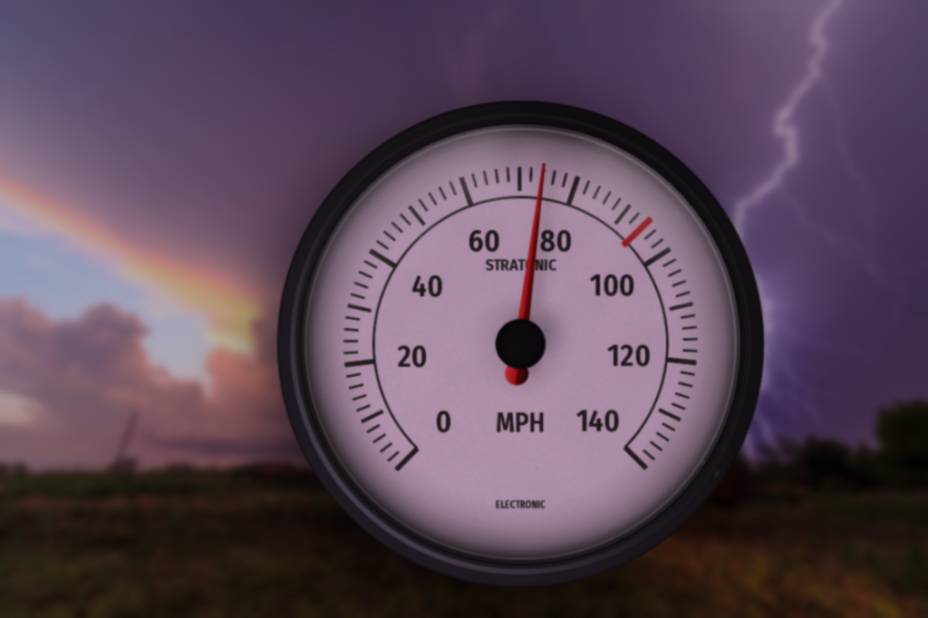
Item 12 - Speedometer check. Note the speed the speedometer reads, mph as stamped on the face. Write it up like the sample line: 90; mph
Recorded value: 74; mph
